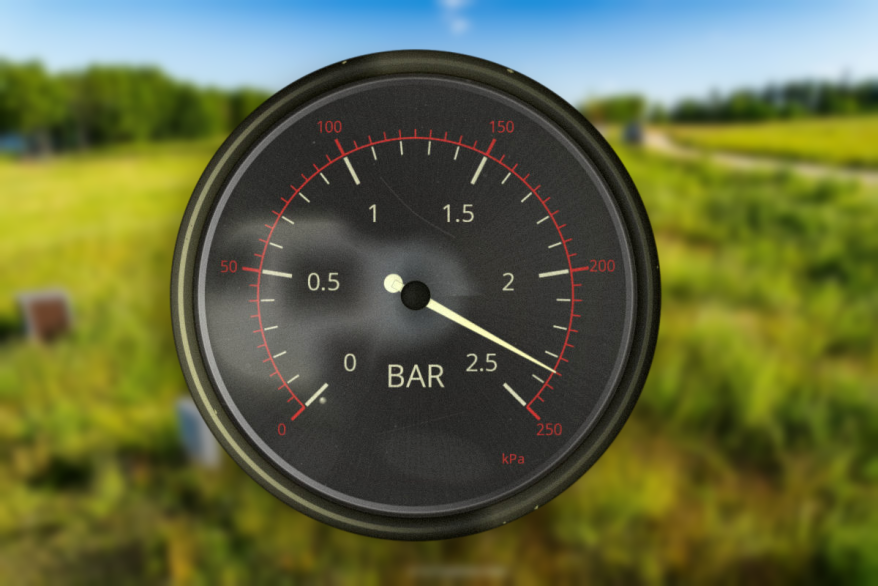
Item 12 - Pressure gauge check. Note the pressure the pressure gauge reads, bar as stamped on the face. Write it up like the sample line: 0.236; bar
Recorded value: 2.35; bar
